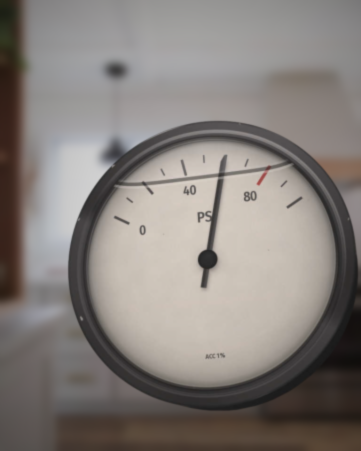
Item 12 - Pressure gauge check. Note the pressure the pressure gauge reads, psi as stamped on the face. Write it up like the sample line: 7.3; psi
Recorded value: 60; psi
